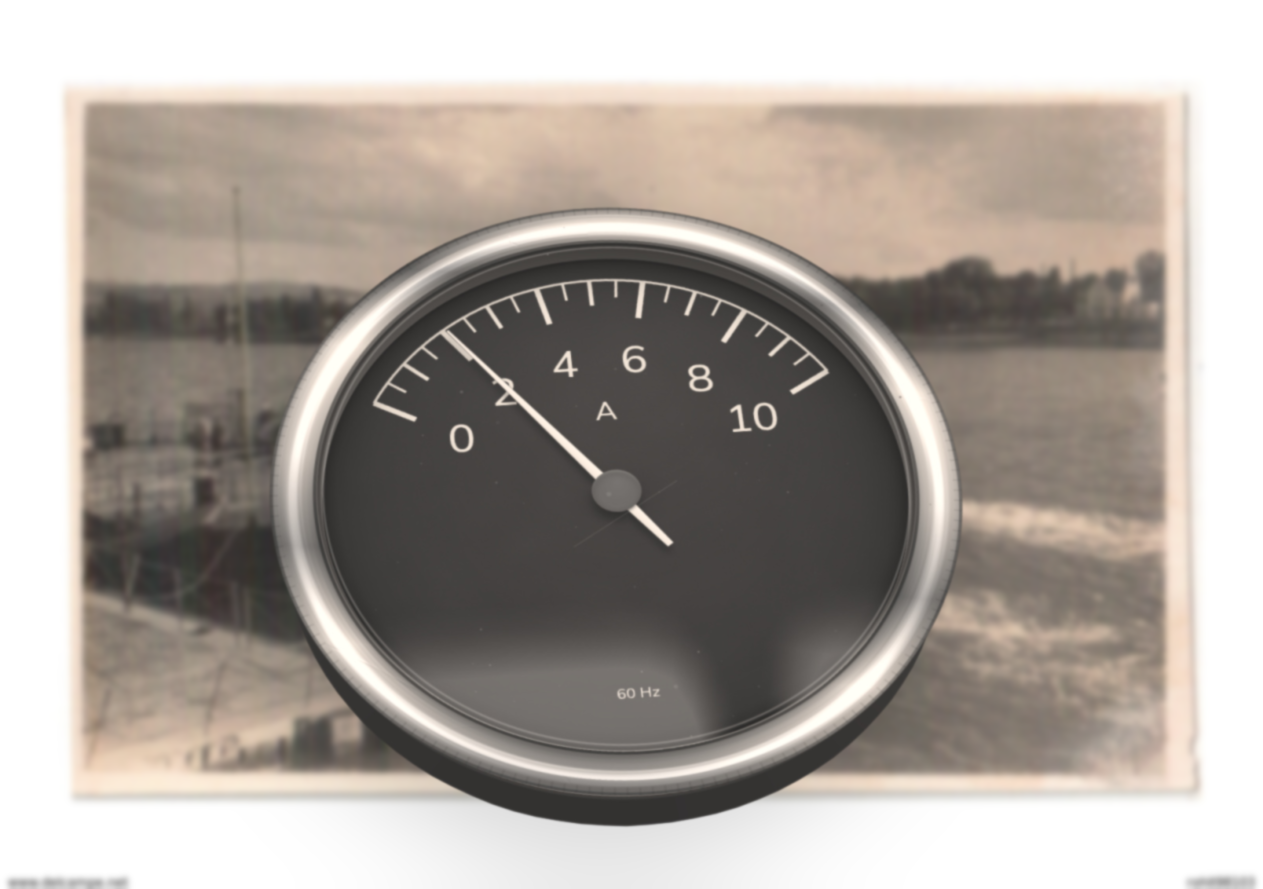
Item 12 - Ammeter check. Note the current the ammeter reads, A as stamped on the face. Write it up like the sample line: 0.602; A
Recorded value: 2; A
